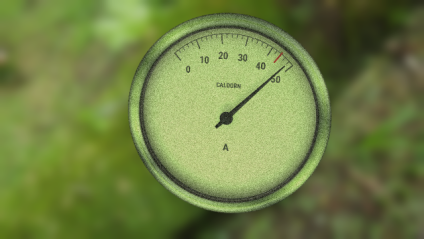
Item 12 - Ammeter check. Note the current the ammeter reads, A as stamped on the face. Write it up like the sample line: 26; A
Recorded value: 48; A
